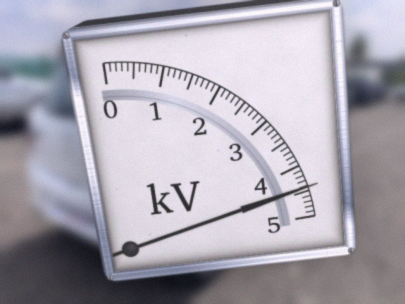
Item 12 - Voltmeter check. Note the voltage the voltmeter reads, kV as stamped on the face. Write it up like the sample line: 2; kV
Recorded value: 4.4; kV
